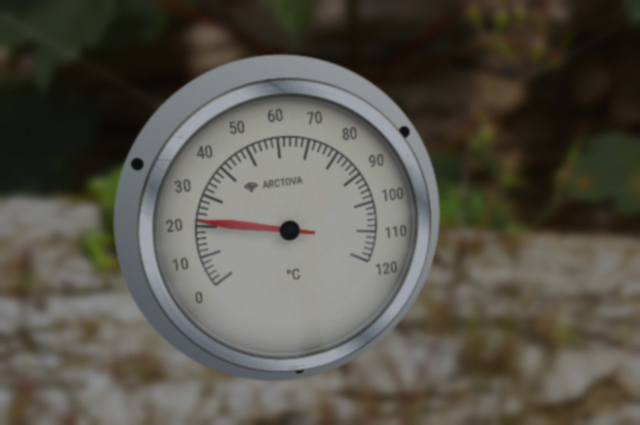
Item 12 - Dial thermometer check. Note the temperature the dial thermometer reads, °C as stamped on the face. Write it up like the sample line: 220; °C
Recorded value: 22; °C
